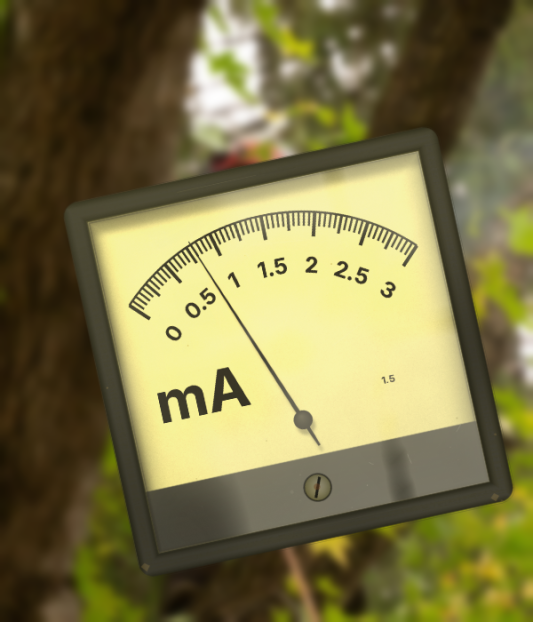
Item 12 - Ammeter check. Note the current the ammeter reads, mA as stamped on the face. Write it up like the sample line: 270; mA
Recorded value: 0.8; mA
